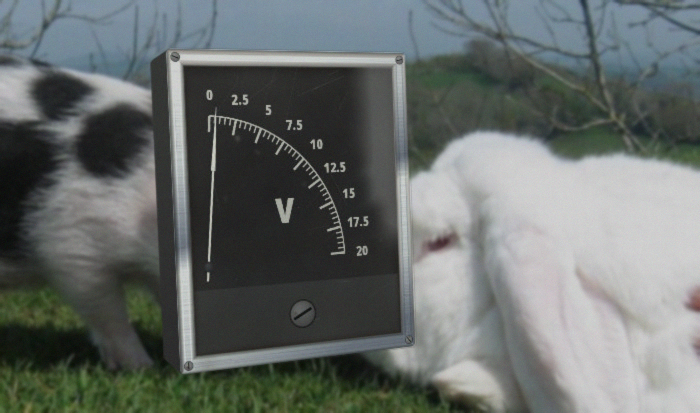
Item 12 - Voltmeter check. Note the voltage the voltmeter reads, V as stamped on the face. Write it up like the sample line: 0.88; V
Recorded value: 0.5; V
